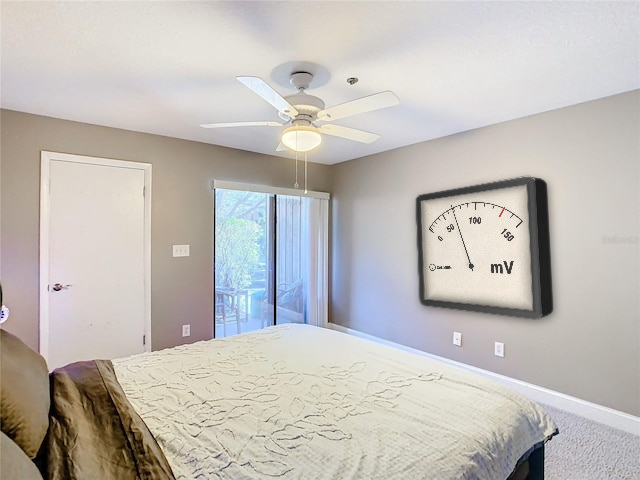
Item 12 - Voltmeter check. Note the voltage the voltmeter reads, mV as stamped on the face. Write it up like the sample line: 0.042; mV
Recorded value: 70; mV
